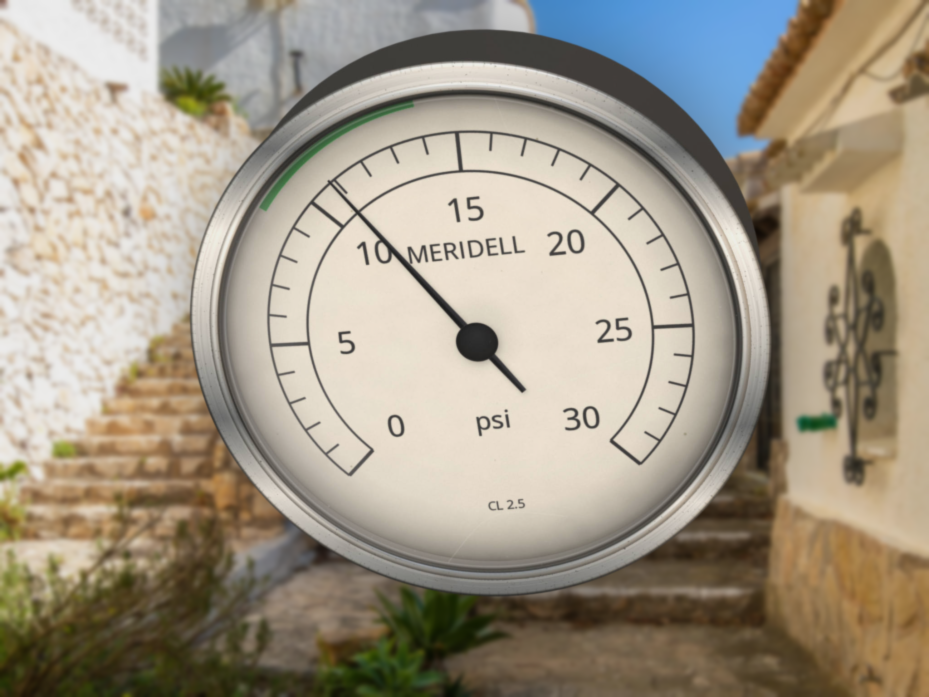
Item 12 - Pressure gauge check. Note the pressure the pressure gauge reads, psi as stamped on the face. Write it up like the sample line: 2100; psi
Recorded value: 11; psi
